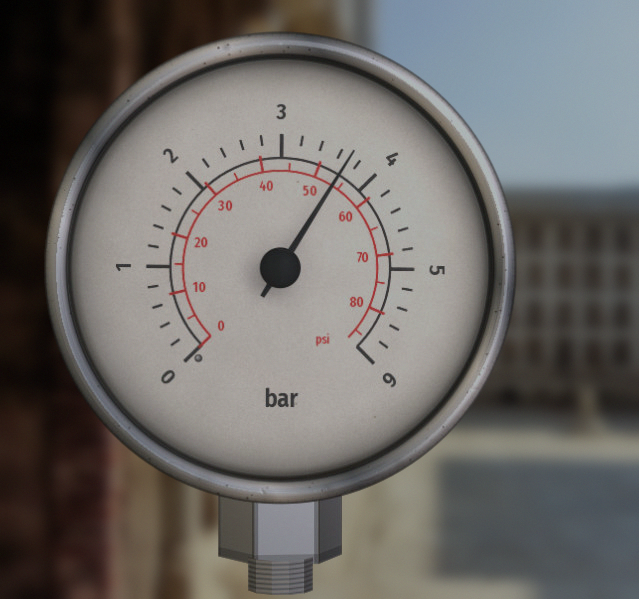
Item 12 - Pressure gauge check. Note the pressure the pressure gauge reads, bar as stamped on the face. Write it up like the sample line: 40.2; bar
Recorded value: 3.7; bar
